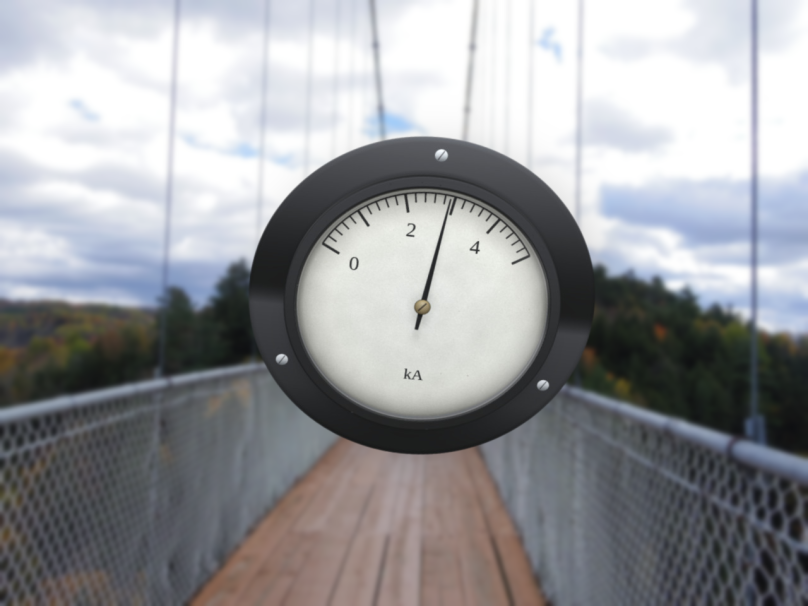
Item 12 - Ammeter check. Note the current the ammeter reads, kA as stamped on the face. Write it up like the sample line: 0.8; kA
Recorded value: 2.9; kA
